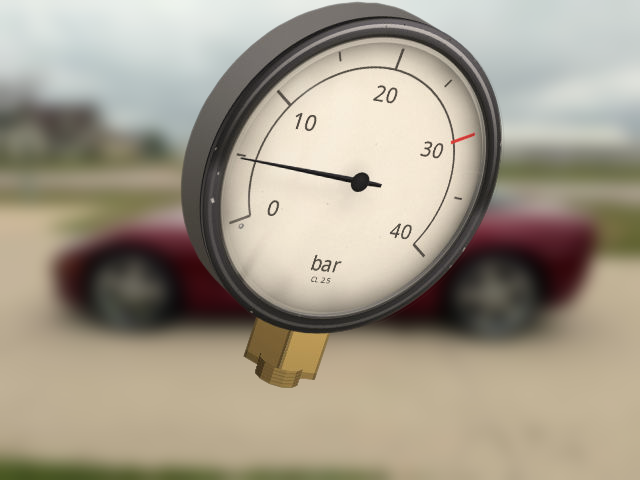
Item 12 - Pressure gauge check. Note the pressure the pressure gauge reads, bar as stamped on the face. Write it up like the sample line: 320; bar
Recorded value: 5; bar
